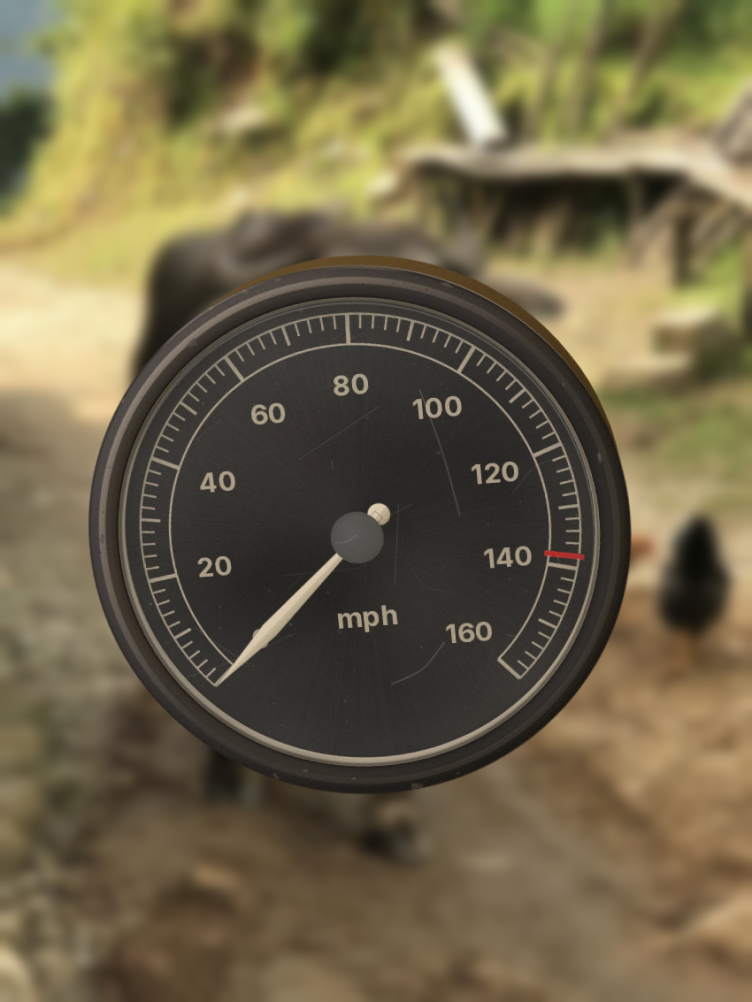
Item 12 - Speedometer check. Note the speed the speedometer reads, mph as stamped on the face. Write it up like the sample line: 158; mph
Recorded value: 0; mph
